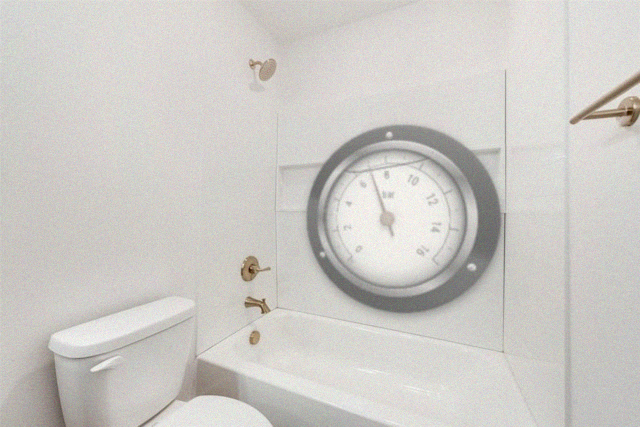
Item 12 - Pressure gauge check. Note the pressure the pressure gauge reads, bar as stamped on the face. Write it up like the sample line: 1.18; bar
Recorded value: 7; bar
